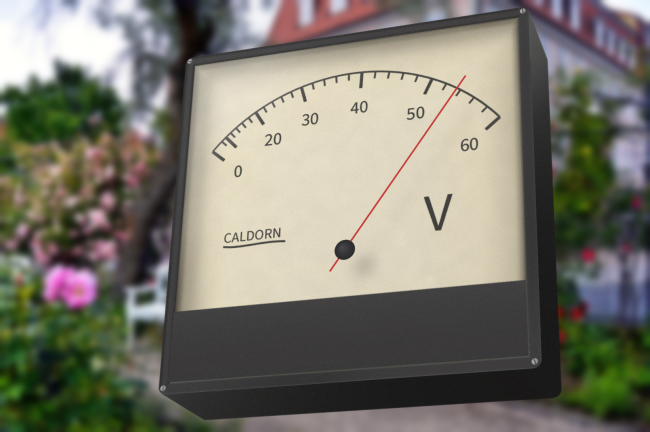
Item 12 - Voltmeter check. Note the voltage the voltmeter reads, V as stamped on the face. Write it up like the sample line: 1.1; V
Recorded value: 54; V
